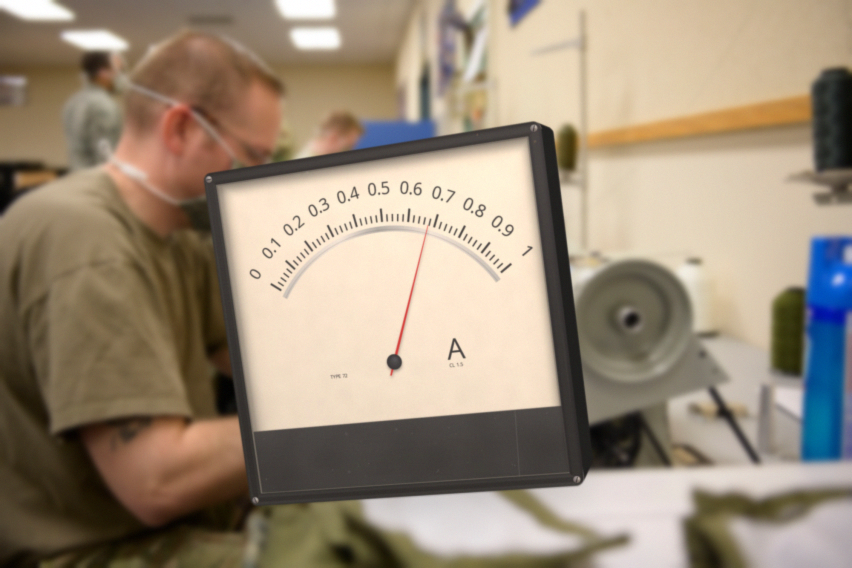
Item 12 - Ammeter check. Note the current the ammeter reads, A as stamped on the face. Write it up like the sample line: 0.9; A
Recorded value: 0.68; A
